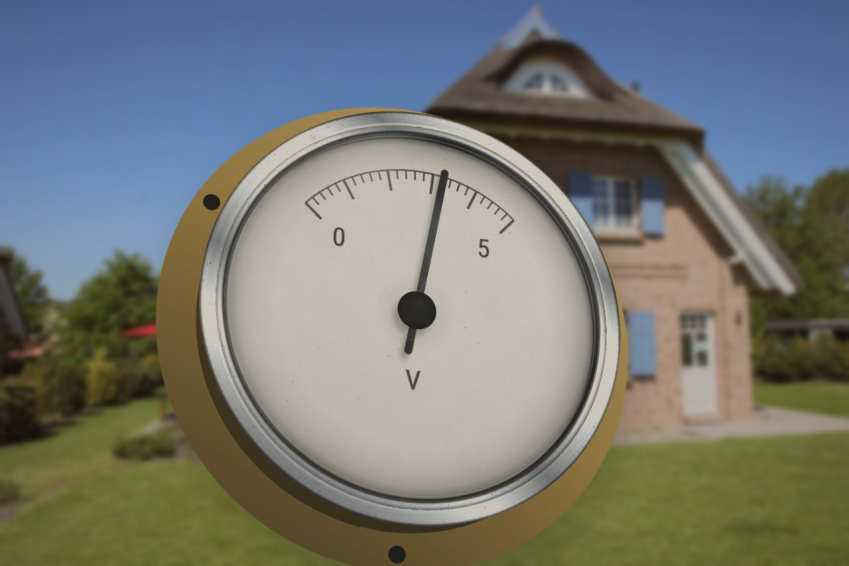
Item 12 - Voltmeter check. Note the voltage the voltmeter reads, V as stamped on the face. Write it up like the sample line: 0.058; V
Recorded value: 3.2; V
